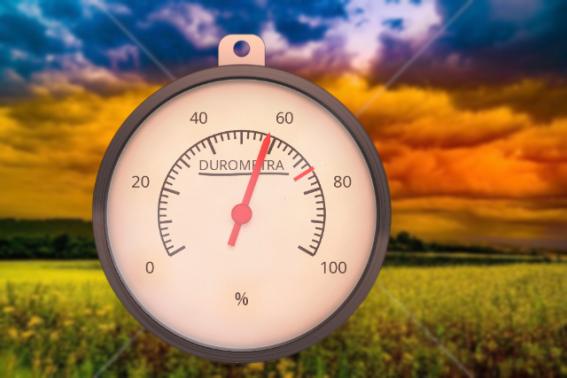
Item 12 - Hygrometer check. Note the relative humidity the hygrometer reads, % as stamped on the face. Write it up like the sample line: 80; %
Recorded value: 58; %
